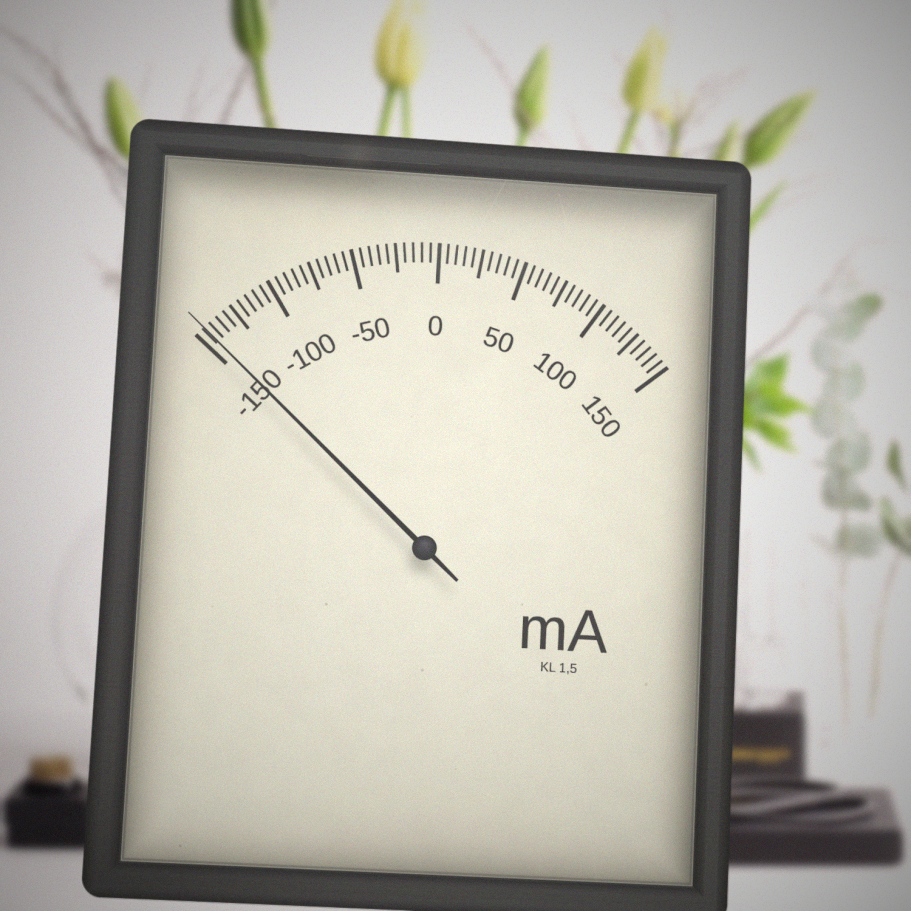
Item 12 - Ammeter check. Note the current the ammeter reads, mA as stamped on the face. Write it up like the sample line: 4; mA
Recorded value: -145; mA
